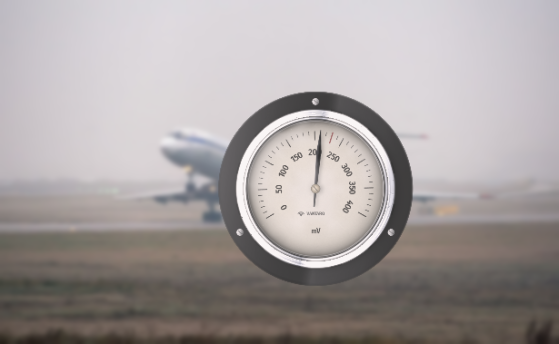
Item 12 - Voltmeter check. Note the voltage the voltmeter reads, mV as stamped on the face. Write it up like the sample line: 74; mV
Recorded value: 210; mV
